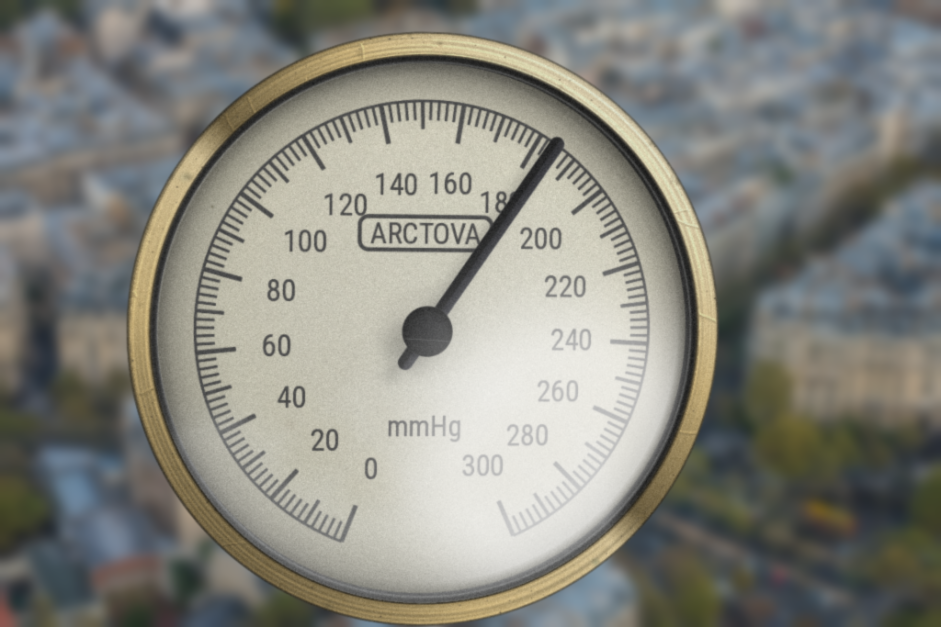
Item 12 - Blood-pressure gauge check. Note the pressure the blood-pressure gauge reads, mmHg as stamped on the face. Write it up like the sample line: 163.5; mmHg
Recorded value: 184; mmHg
